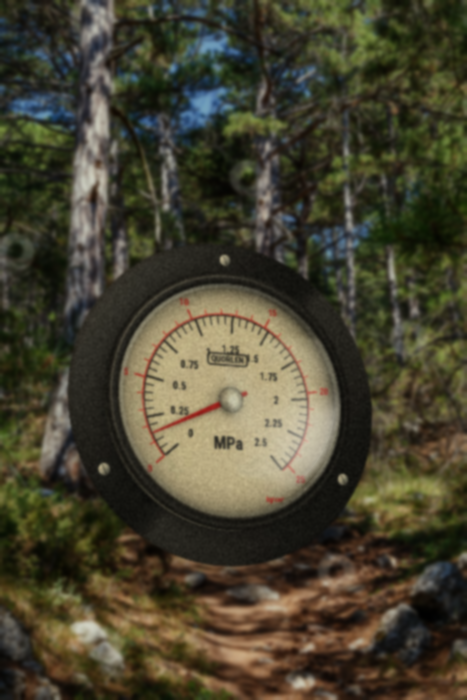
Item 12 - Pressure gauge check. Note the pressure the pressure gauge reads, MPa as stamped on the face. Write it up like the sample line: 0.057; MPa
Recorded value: 0.15; MPa
